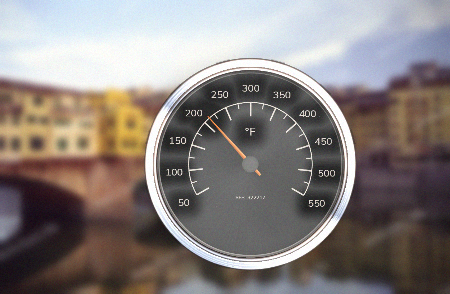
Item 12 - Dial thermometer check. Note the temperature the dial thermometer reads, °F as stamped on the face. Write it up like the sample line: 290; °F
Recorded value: 212.5; °F
